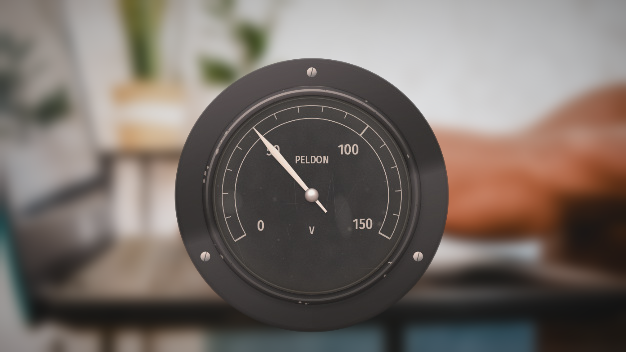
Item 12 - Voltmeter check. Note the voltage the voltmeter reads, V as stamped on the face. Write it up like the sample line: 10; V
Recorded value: 50; V
